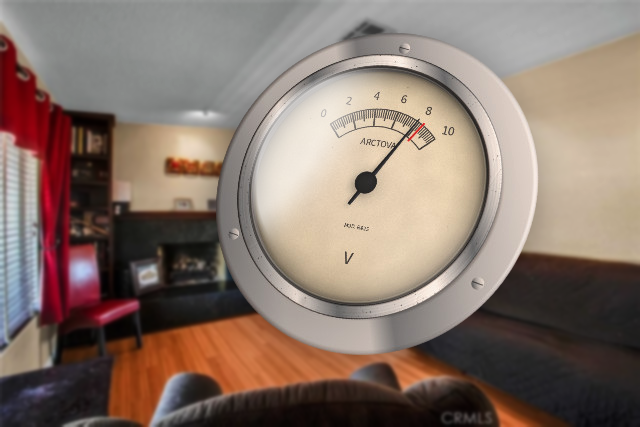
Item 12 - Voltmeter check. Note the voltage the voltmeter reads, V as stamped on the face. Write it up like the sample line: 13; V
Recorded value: 8; V
